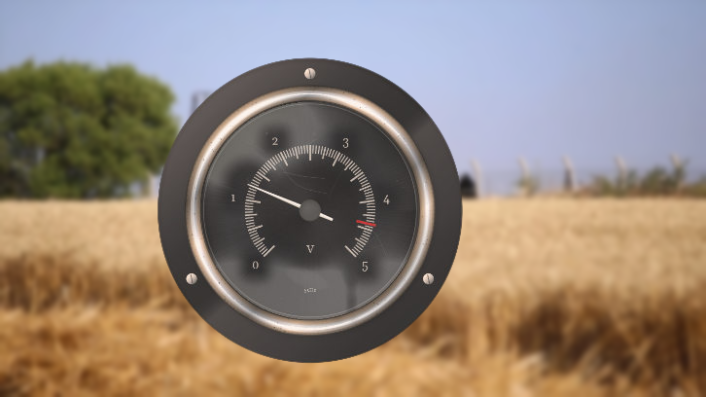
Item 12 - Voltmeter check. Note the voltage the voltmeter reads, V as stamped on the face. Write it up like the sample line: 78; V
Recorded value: 1.25; V
